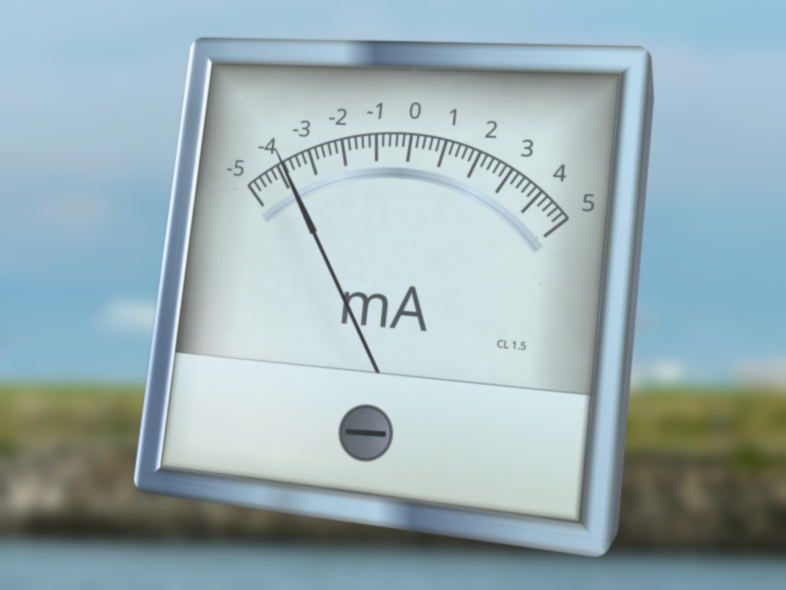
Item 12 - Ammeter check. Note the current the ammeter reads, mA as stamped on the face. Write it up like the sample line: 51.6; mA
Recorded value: -3.8; mA
